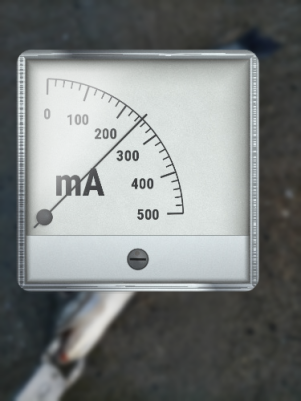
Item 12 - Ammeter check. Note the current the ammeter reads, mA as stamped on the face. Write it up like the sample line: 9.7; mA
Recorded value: 250; mA
